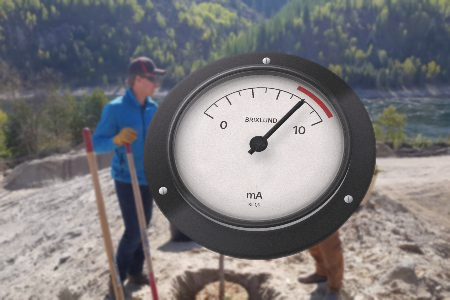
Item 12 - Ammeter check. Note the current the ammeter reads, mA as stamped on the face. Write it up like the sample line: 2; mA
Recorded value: 8; mA
